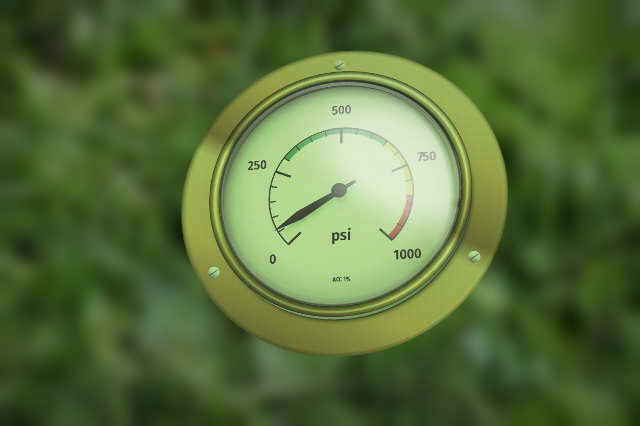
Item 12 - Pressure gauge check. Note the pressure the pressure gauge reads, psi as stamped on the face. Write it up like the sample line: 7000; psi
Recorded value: 50; psi
